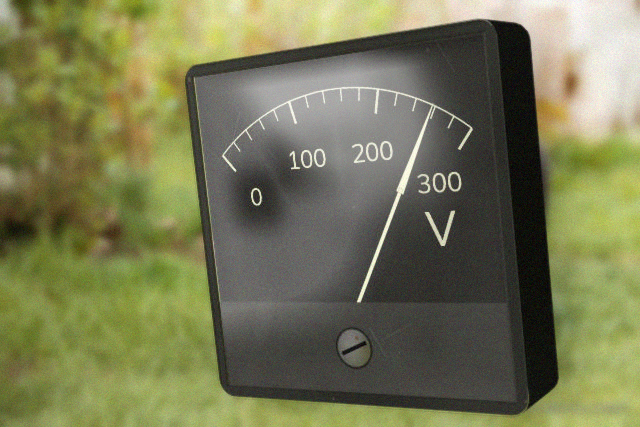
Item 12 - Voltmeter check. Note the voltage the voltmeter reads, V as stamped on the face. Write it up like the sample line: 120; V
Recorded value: 260; V
